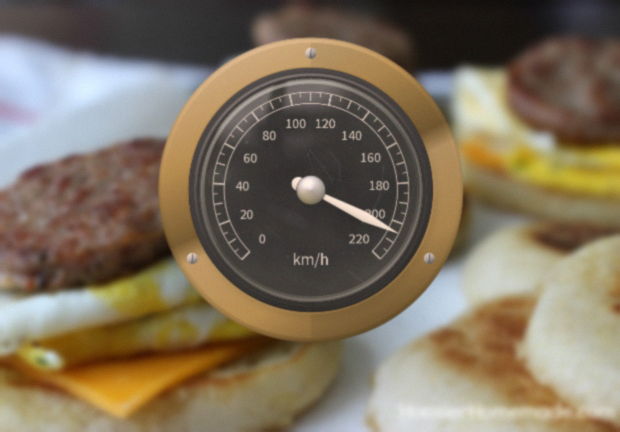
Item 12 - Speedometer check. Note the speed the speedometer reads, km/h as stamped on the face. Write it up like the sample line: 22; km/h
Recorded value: 205; km/h
